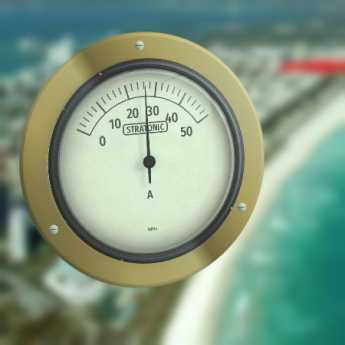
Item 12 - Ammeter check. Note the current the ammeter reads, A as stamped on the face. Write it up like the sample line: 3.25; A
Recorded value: 26; A
